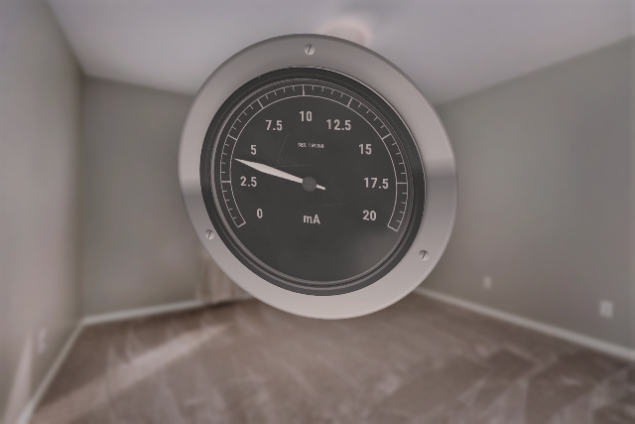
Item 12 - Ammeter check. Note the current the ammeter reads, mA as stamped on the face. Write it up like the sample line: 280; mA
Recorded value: 4; mA
